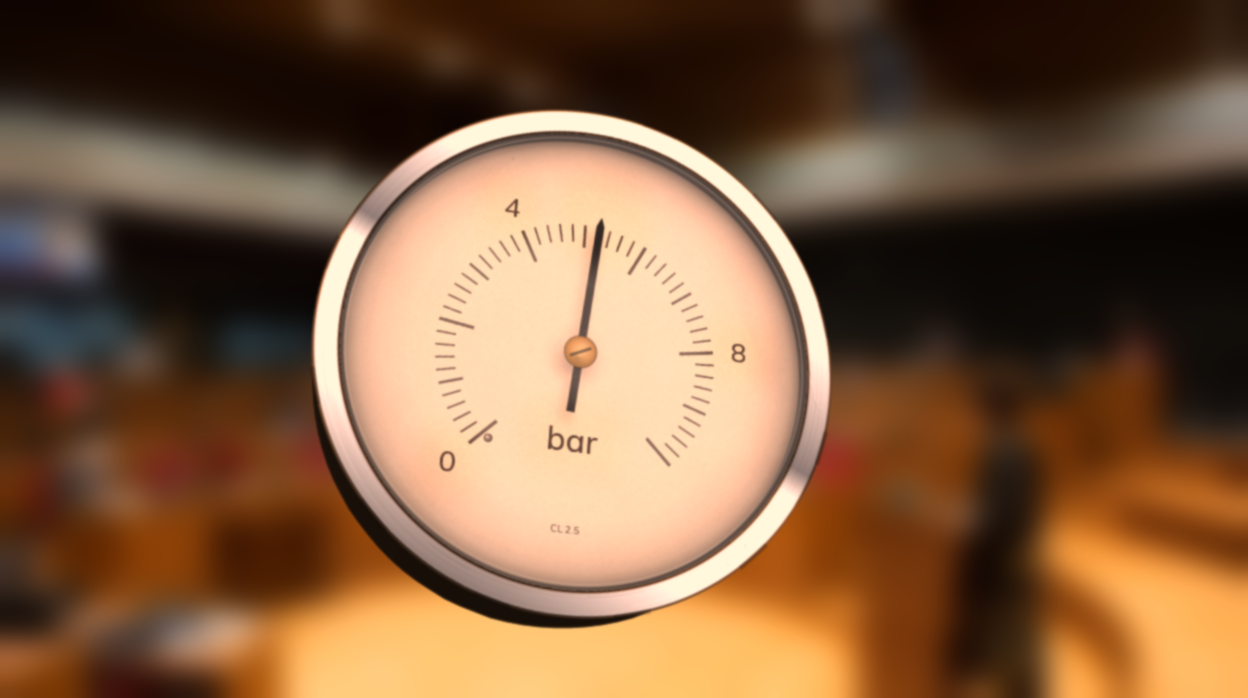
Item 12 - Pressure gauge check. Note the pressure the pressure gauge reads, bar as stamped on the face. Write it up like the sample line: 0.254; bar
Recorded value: 5.2; bar
